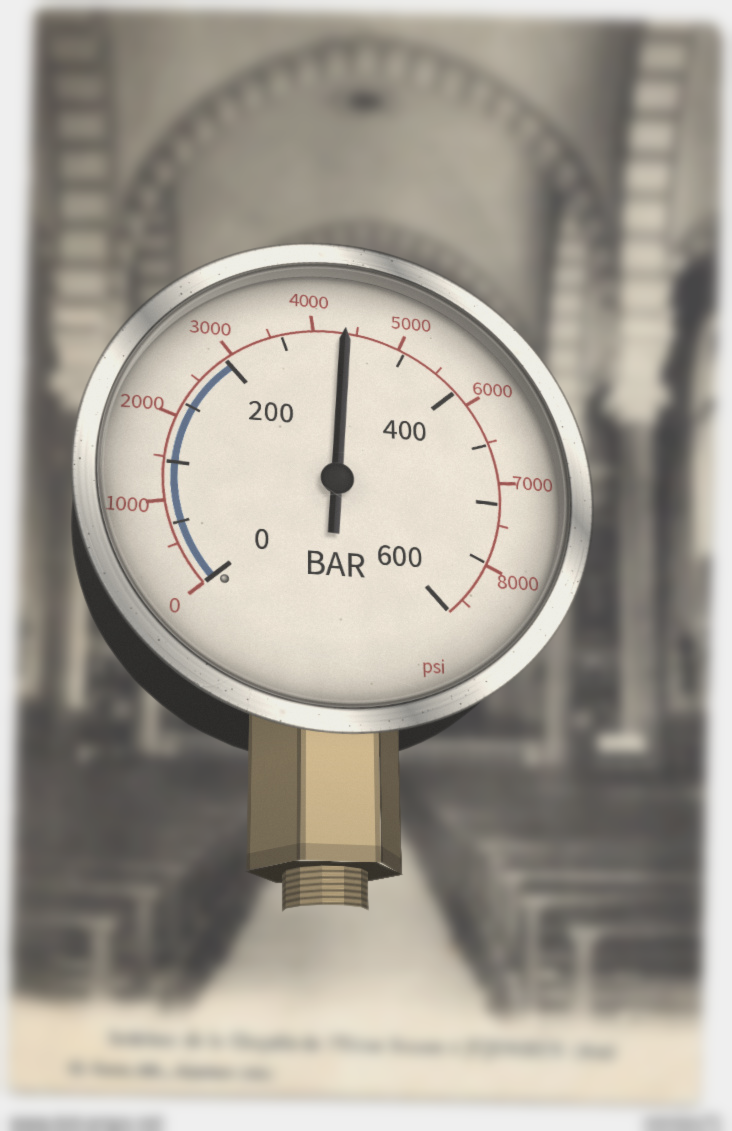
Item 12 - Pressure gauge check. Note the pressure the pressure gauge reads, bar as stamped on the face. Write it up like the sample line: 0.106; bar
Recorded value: 300; bar
